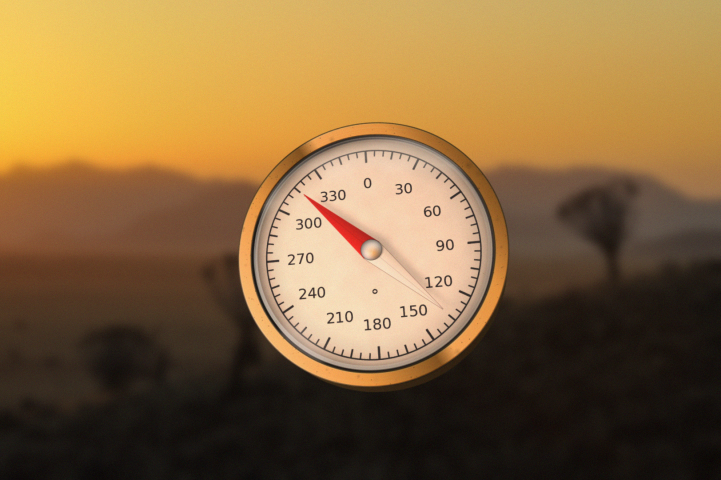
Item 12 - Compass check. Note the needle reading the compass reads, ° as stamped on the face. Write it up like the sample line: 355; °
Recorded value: 315; °
